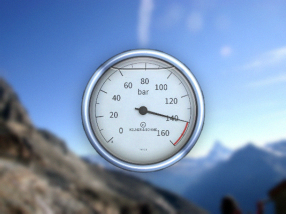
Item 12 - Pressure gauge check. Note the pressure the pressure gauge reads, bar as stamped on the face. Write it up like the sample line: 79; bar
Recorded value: 140; bar
